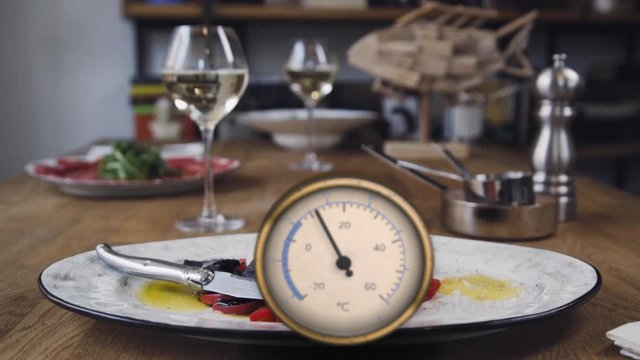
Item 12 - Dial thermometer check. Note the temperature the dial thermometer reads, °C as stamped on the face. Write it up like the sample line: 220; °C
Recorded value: 12; °C
